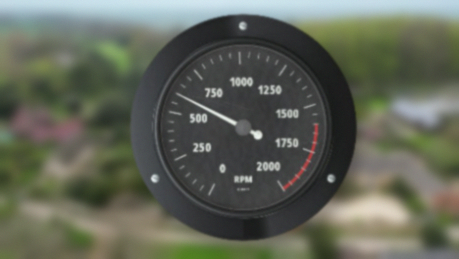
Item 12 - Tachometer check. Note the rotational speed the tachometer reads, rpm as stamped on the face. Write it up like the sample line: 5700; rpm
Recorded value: 600; rpm
